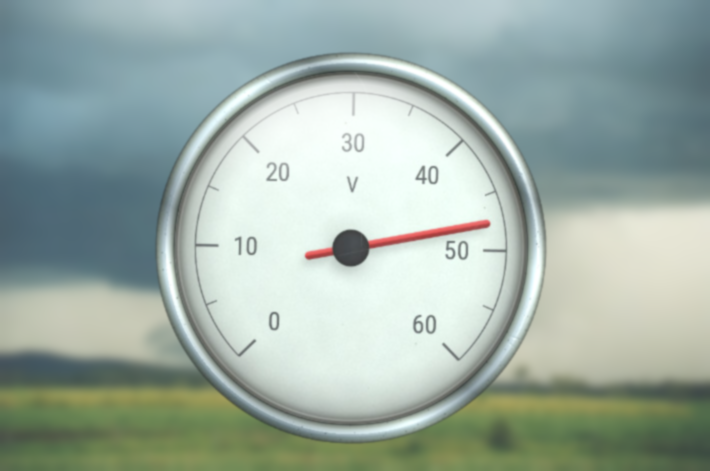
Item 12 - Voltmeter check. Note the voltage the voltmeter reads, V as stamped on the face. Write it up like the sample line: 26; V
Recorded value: 47.5; V
